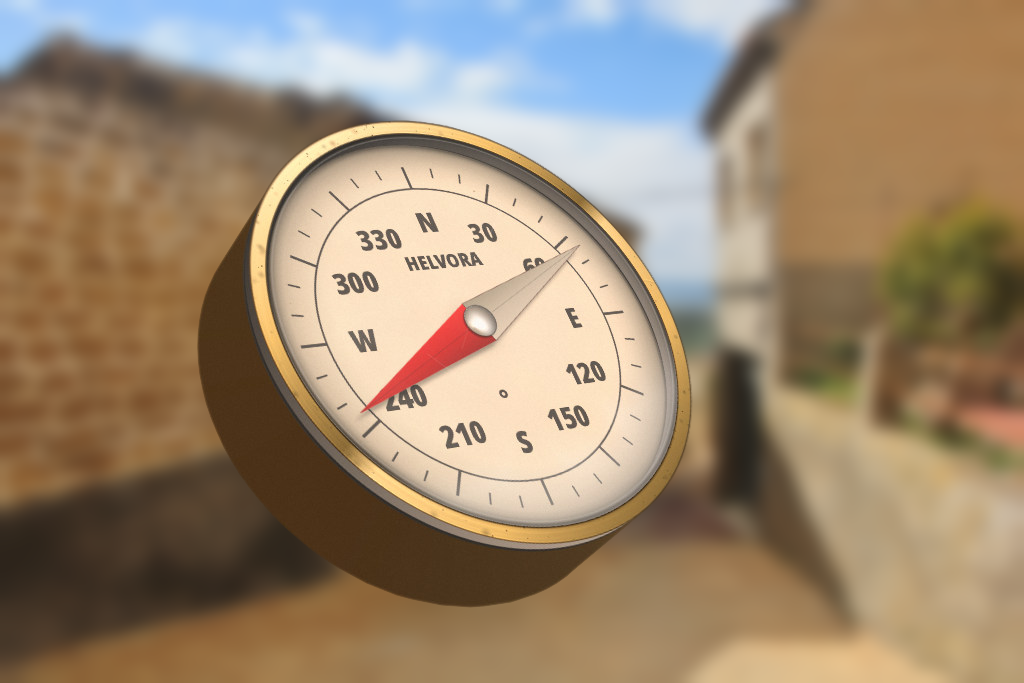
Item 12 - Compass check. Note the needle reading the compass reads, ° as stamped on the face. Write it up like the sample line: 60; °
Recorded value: 245; °
